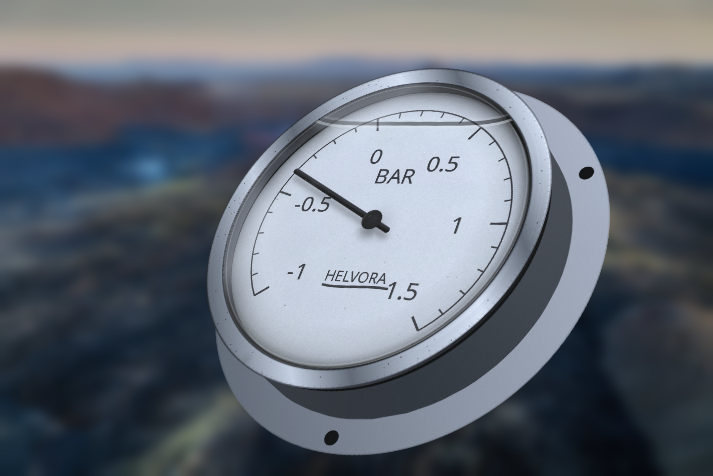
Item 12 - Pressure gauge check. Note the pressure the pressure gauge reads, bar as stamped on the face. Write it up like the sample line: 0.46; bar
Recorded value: -0.4; bar
